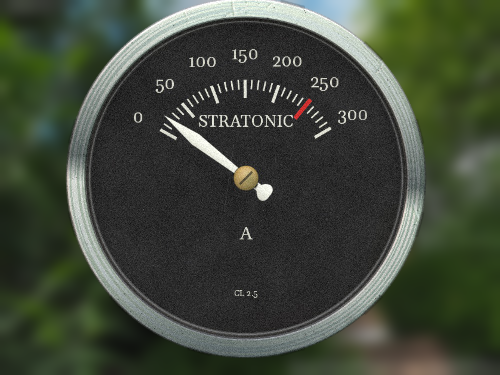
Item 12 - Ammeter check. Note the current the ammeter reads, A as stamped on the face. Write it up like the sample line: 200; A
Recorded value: 20; A
